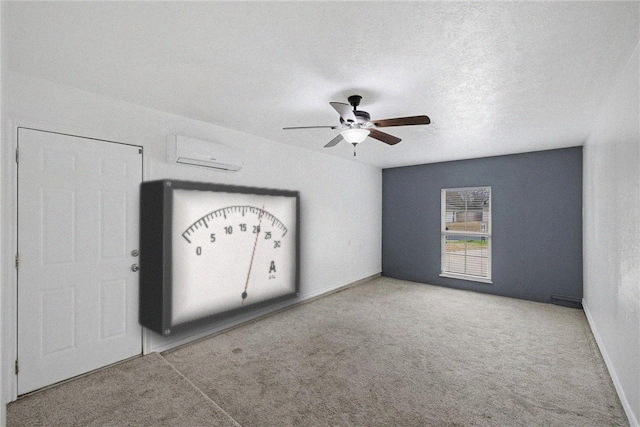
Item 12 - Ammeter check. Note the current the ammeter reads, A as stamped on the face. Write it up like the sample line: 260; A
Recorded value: 20; A
